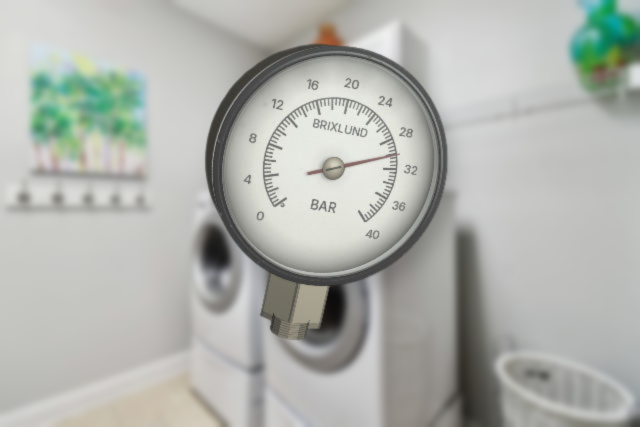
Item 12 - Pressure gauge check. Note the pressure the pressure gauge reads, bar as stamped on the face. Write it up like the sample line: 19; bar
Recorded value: 30; bar
